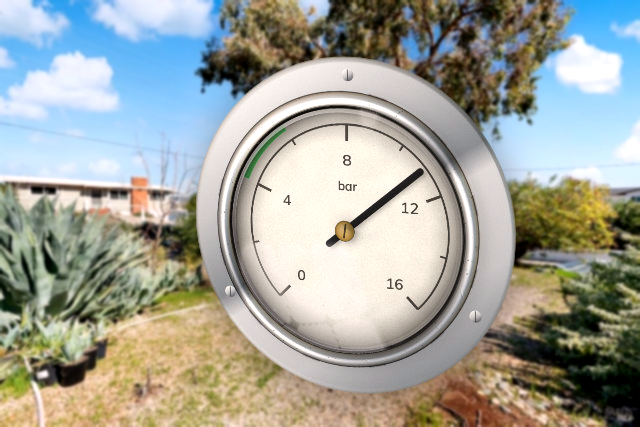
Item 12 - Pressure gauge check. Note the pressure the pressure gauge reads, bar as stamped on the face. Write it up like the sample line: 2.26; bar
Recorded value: 11; bar
